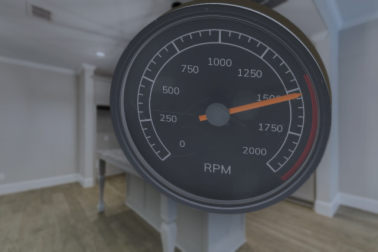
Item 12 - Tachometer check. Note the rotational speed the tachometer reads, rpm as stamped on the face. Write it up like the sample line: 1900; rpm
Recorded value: 1525; rpm
